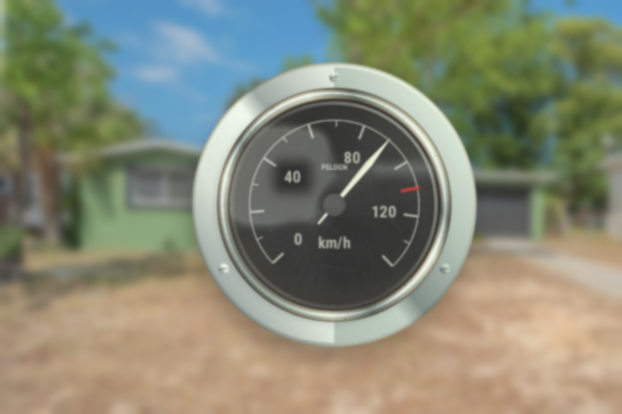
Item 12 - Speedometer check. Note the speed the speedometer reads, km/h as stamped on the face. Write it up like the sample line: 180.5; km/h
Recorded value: 90; km/h
